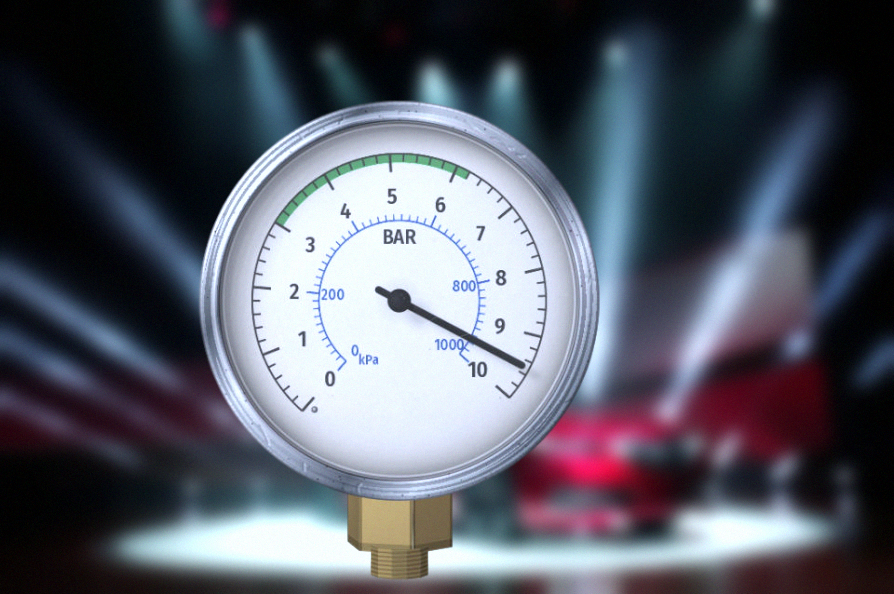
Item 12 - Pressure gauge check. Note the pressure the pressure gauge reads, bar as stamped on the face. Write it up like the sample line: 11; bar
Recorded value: 9.5; bar
